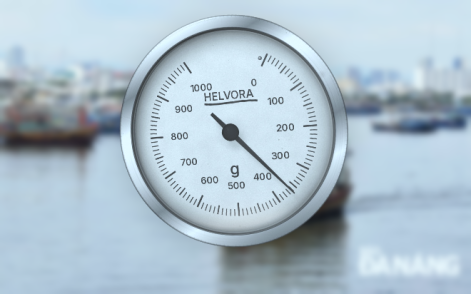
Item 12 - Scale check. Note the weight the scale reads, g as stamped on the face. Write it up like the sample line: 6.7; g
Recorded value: 360; g
